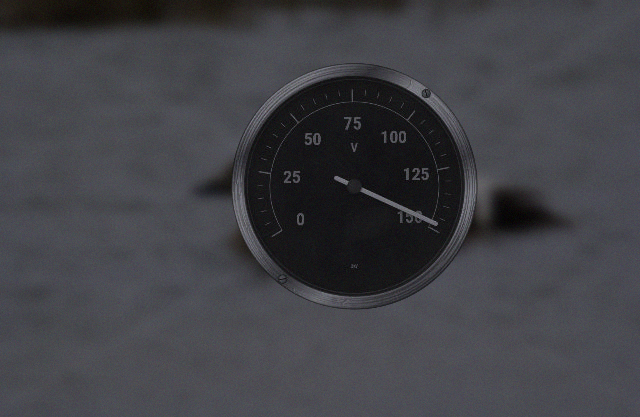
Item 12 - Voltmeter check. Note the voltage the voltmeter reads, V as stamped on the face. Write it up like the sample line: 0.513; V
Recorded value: 147.5; V
